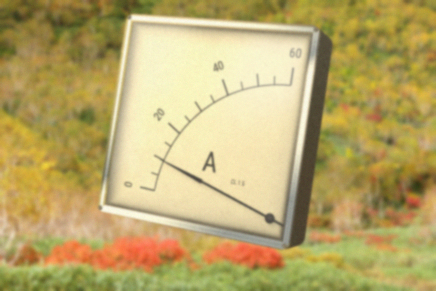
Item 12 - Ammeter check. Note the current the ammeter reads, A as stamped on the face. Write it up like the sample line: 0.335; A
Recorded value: 10; A
